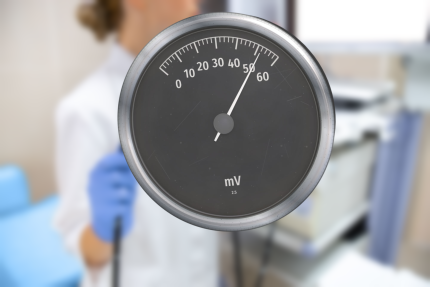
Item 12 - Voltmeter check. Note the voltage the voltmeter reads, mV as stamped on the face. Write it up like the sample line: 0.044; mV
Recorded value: 52; mV
